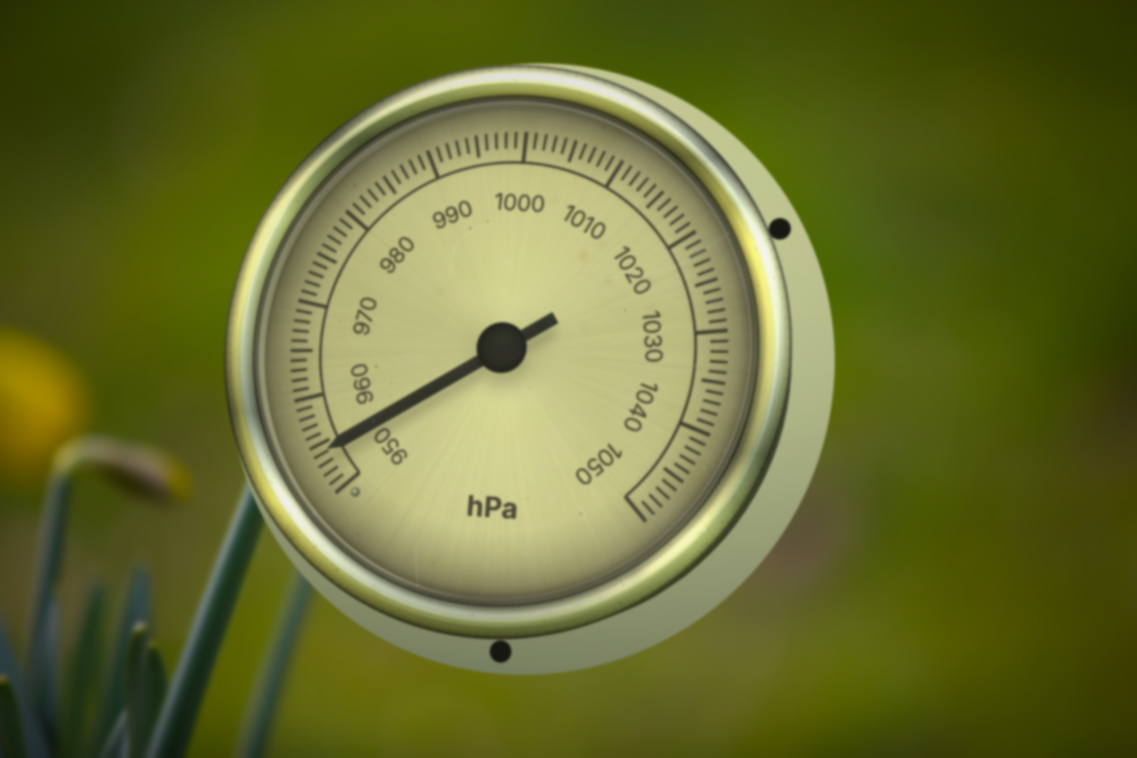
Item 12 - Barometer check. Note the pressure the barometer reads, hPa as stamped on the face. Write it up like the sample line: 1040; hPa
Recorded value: 954; hPa
